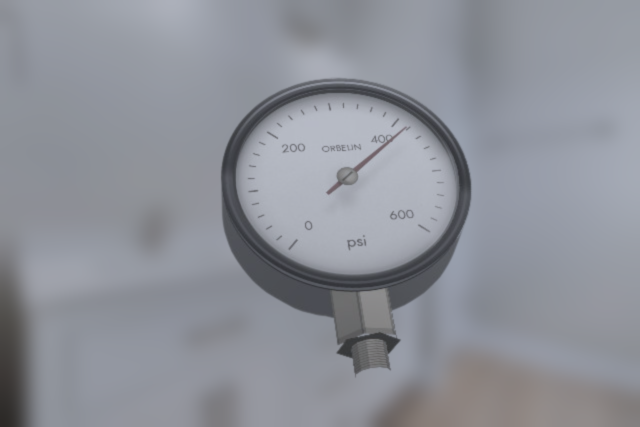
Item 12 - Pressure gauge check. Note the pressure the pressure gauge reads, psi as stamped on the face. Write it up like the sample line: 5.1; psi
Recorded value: 420; psi
